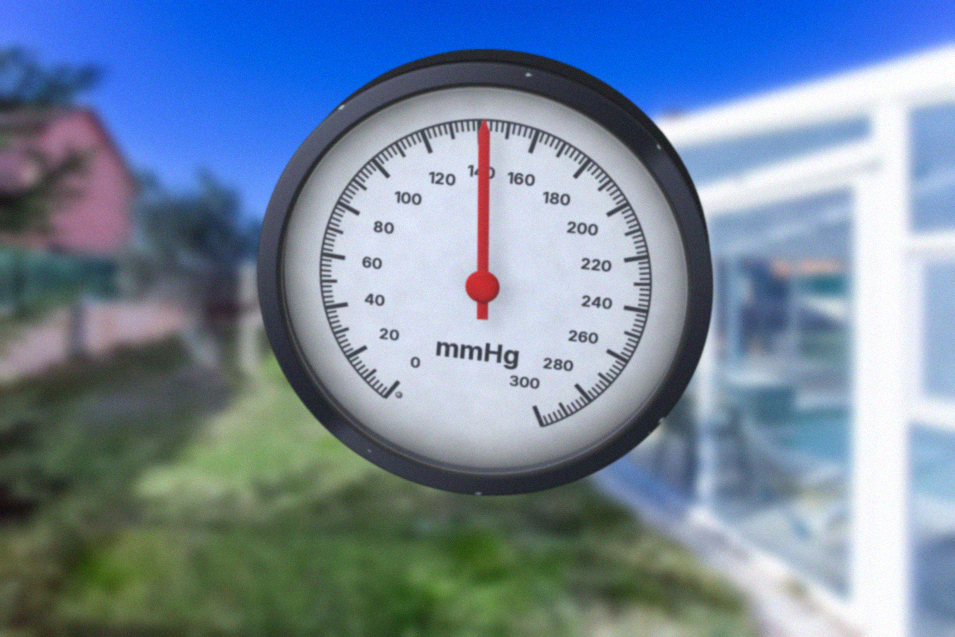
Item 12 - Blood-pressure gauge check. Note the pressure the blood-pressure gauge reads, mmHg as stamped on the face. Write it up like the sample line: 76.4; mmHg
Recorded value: 142; mmHg
